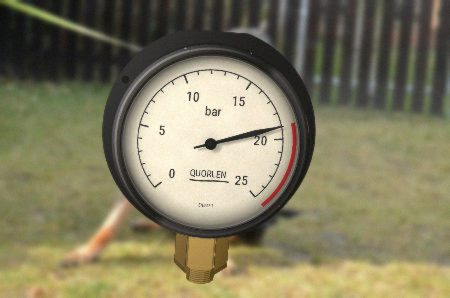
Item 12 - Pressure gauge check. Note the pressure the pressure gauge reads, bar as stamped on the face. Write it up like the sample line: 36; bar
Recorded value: 19; bar
